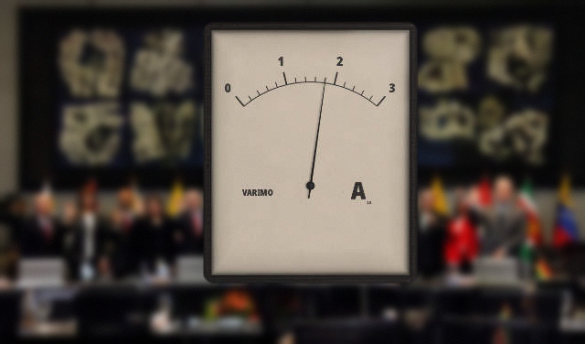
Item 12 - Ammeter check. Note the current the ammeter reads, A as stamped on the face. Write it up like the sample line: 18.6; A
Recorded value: 1.8; A
